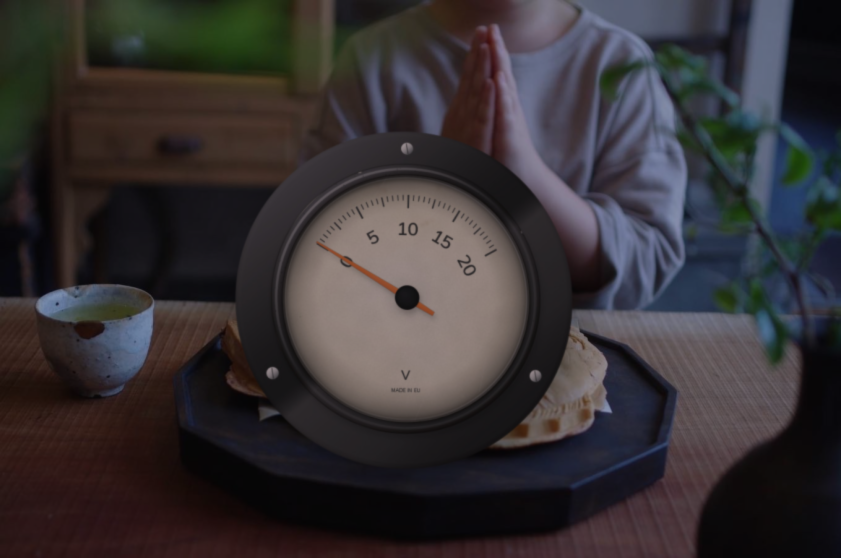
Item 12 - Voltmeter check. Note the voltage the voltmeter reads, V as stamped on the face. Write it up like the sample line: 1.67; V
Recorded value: 0; V
